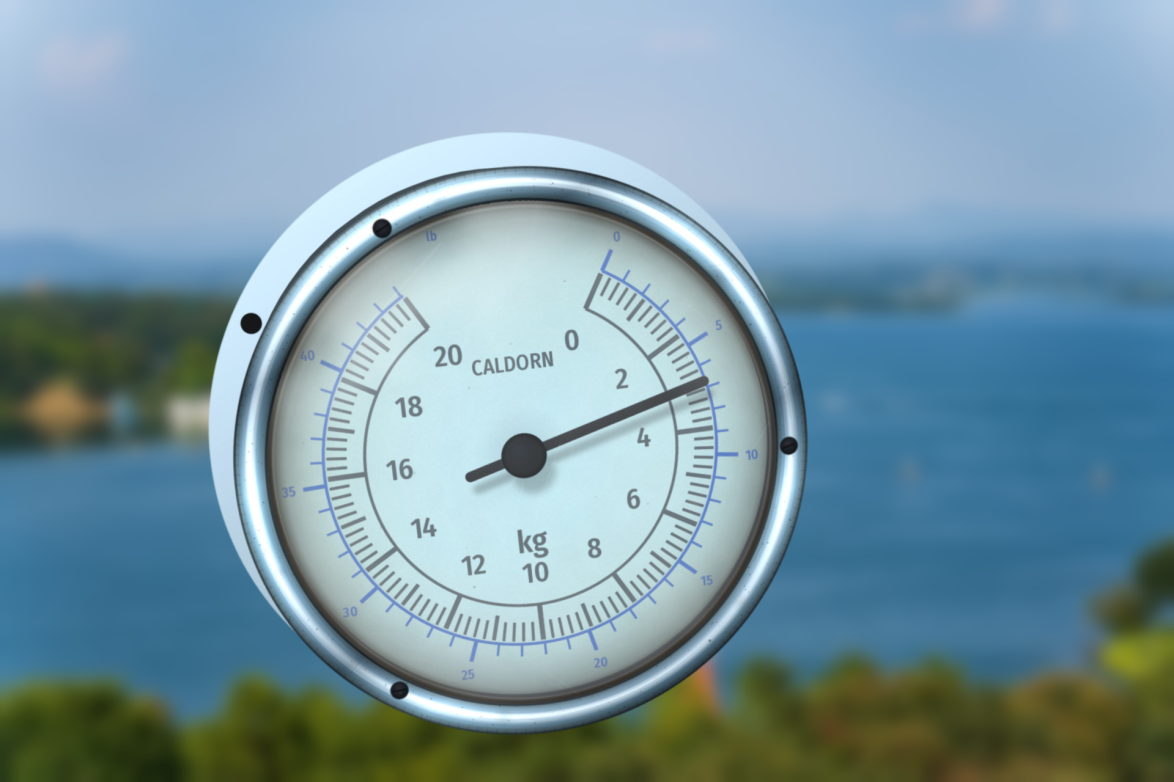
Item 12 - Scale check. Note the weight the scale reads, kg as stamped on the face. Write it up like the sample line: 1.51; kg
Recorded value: 3; kg
